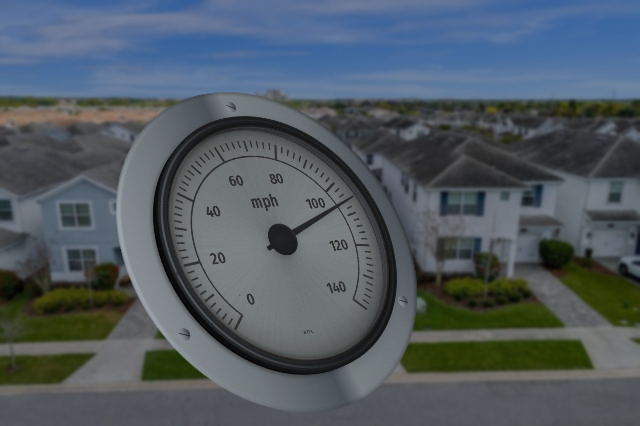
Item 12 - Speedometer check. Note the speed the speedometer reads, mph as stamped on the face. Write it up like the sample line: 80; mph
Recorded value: 106; mph
